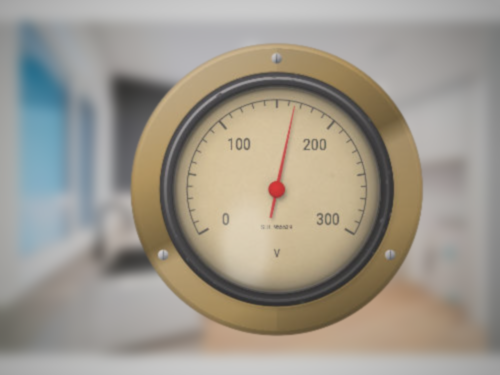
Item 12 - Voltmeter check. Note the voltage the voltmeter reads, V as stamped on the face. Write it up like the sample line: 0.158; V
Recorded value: 165; V
